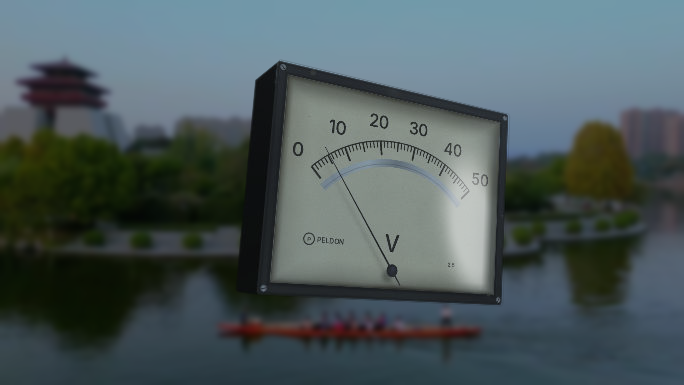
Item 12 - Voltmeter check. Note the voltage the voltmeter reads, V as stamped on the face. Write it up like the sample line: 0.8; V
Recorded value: 5; V
